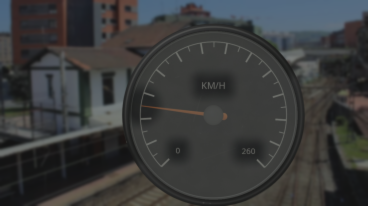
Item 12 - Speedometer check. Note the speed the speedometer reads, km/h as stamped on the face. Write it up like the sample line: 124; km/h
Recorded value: 50; km/h
